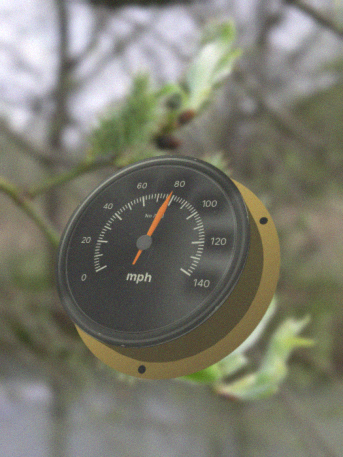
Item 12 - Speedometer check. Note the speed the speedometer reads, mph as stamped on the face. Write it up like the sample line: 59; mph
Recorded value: 80; mph
